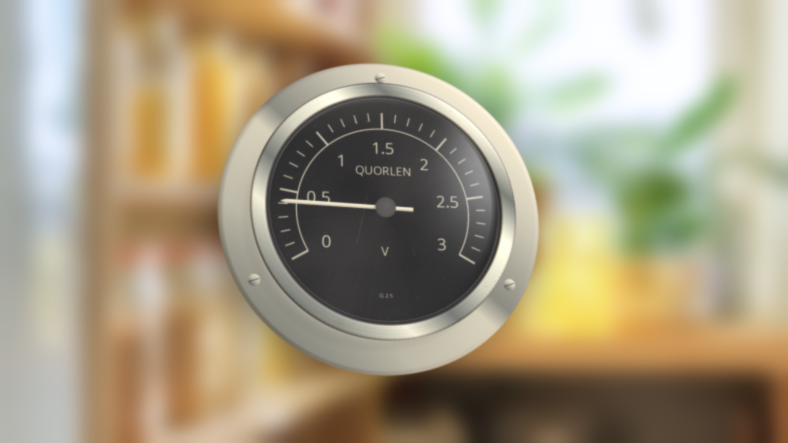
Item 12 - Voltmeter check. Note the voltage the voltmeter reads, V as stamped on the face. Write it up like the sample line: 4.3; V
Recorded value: 0.4; V
